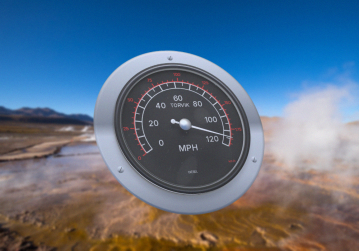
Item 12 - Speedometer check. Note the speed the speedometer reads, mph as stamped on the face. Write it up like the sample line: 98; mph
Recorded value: 115; mph
